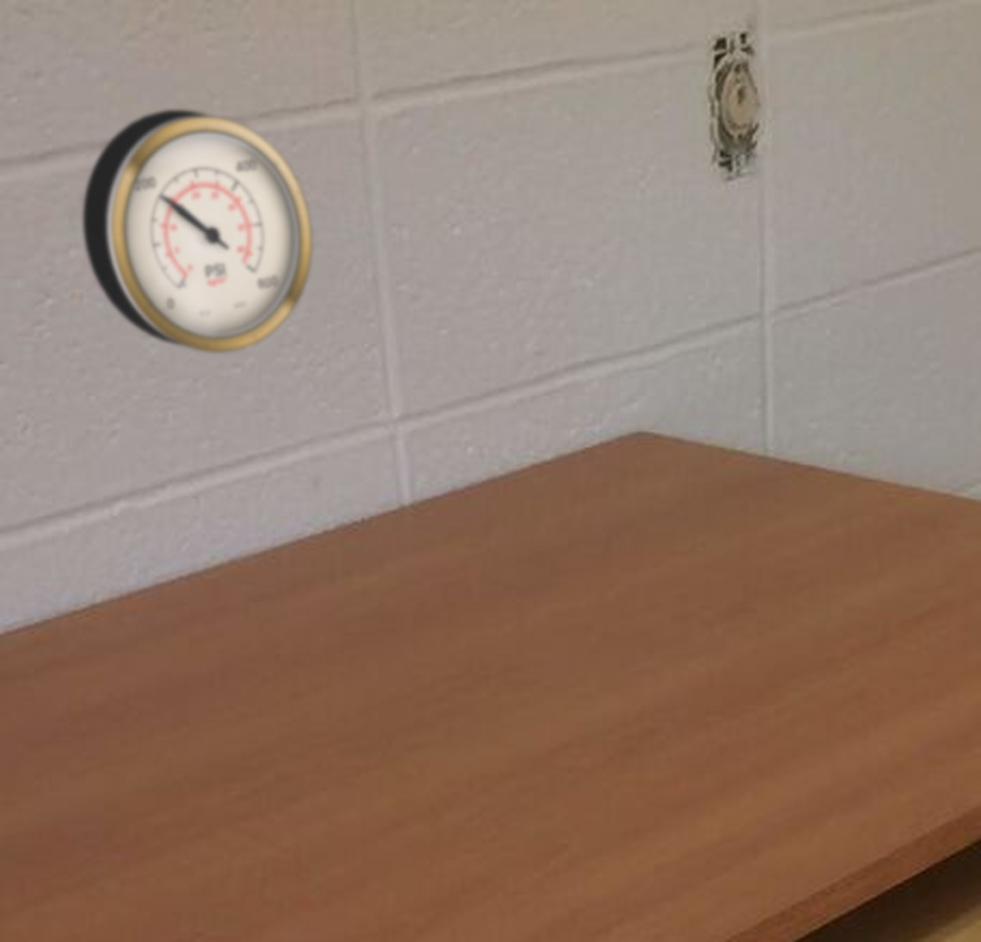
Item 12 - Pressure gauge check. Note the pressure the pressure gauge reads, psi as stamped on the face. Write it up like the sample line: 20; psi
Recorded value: 200; psi
